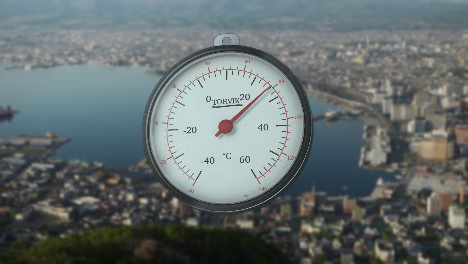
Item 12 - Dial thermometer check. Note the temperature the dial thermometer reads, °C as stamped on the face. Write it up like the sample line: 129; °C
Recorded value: 26; °C
